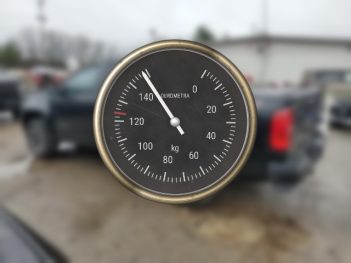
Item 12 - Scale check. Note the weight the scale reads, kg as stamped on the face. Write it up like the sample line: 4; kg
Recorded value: 148; kg
